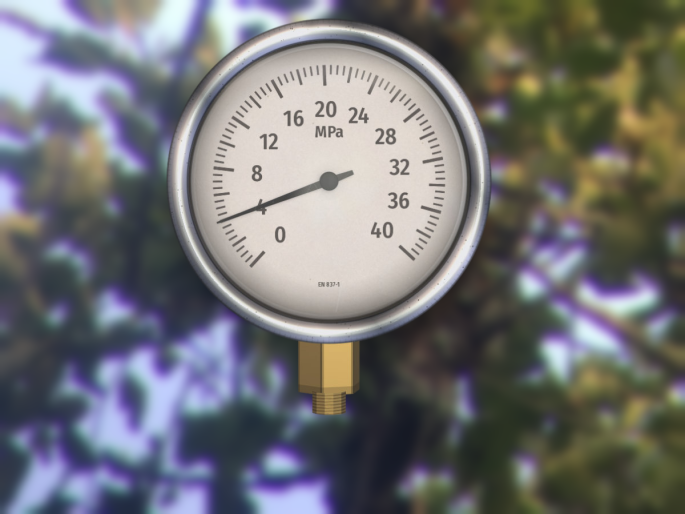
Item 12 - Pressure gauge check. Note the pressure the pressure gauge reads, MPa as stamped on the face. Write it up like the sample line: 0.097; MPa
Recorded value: 4; MPa
